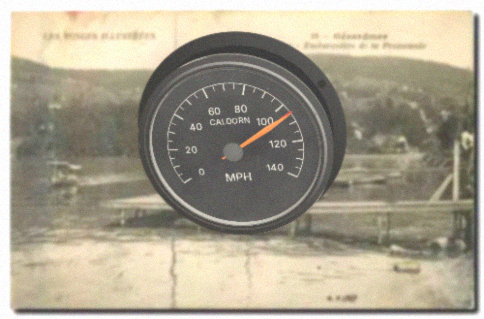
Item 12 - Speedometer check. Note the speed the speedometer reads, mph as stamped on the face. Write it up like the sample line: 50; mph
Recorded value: 105; mph
